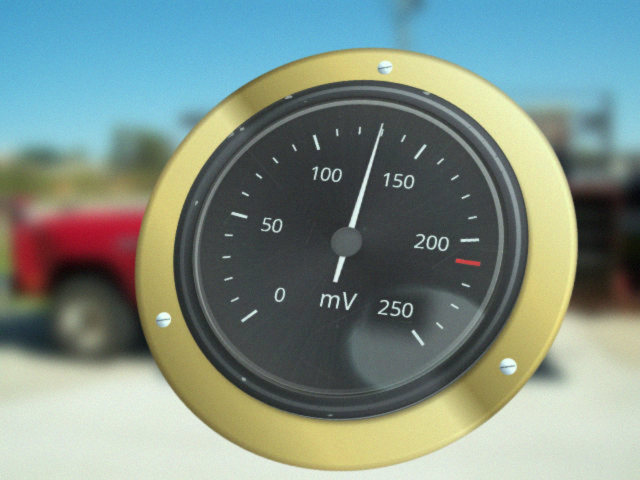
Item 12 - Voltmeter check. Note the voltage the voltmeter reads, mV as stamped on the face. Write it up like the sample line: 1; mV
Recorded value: 130; mV
